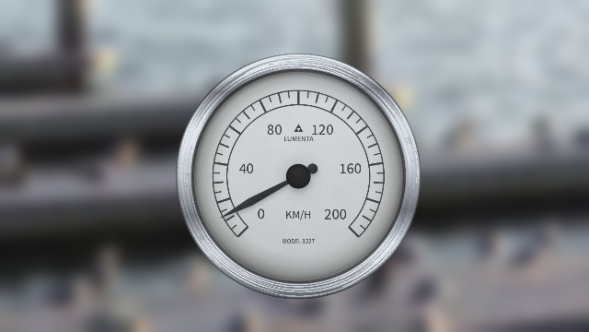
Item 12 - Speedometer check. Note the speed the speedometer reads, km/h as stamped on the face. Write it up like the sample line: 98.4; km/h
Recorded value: 12.5; km/h
